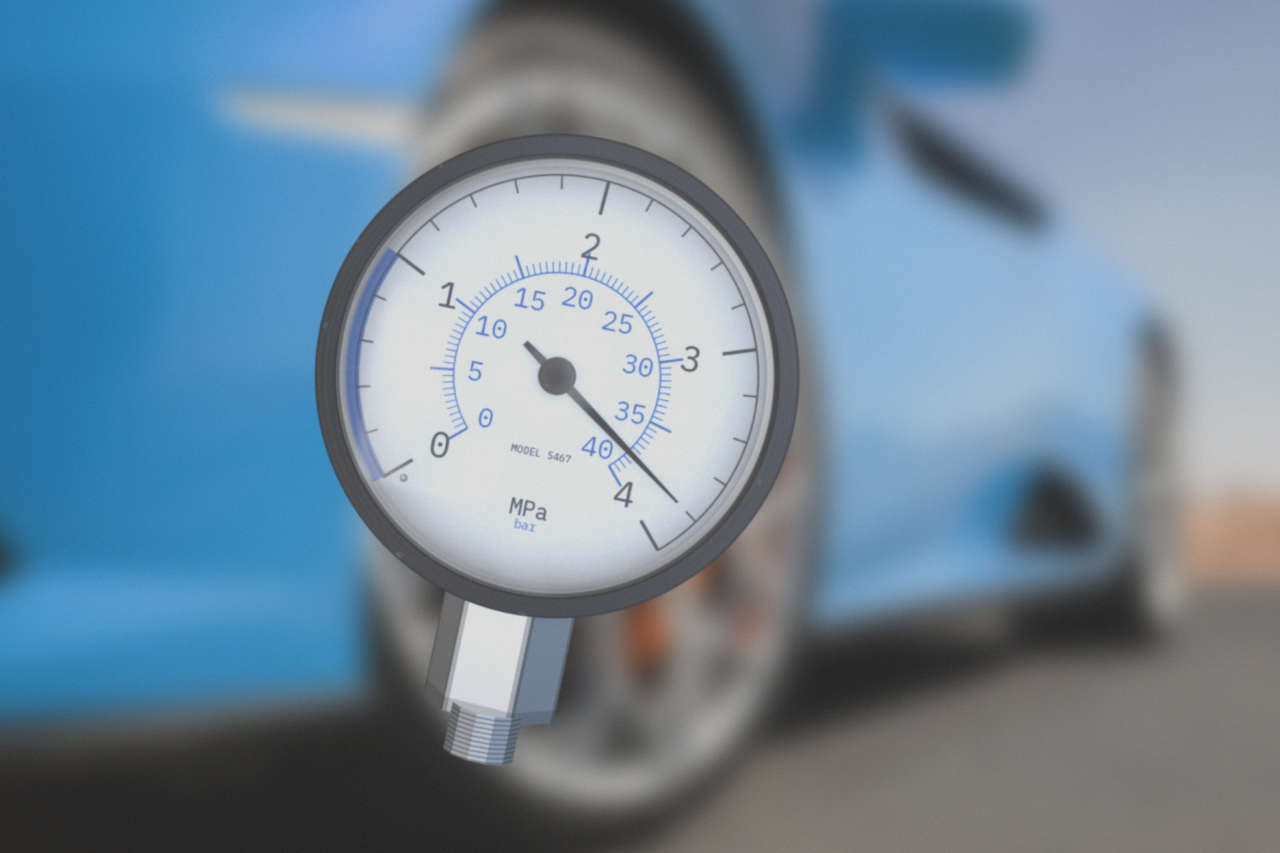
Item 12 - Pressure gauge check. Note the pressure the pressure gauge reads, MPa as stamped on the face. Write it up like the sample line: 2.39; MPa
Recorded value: 3.8; MPa
